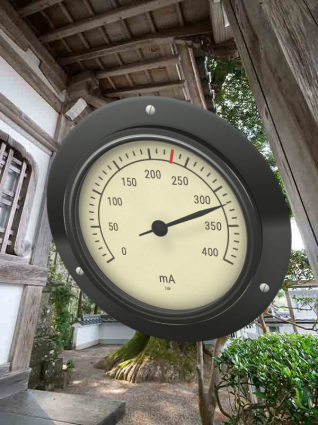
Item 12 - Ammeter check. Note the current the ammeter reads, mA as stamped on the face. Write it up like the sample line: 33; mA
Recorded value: 320; mA
